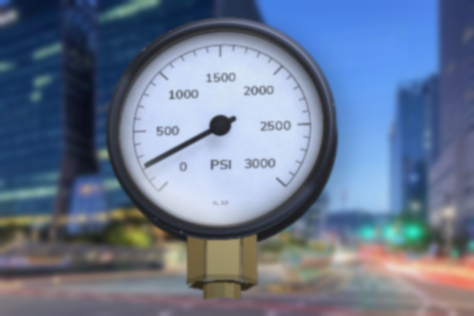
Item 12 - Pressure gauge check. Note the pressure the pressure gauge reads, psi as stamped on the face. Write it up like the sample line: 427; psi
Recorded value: 200; psi
